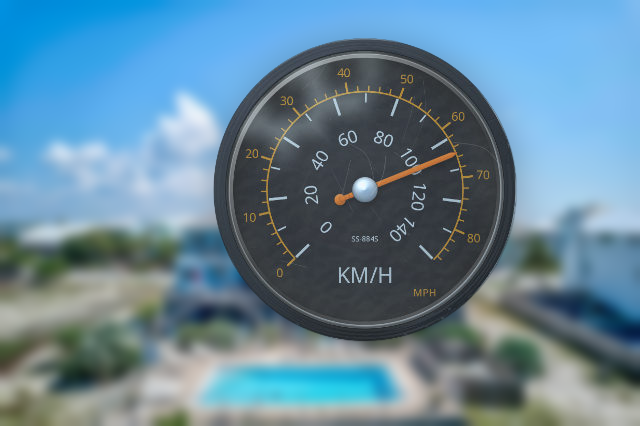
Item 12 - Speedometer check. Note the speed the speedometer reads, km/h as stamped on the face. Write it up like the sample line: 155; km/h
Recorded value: 105; km/h
